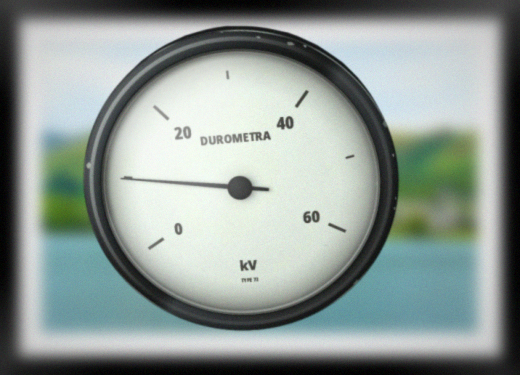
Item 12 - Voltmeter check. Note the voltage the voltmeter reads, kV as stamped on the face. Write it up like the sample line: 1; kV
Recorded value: 10; kV
